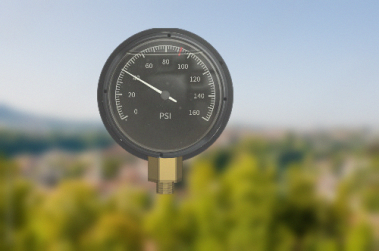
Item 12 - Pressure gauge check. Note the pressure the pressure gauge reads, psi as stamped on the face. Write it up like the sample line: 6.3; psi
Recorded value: 40; psi
